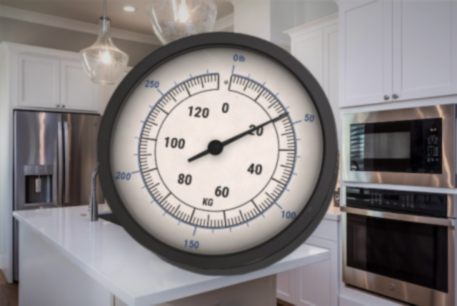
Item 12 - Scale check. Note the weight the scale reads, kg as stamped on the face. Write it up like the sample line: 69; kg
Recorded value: 20; kg
